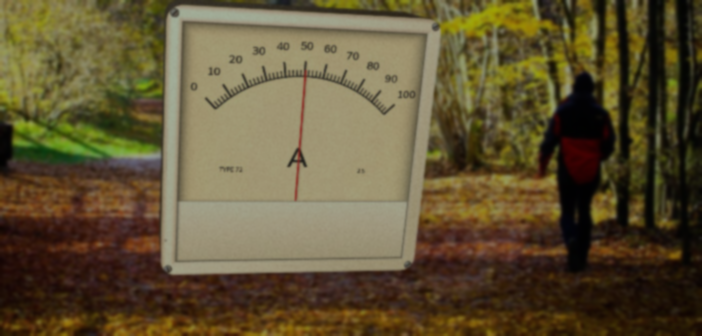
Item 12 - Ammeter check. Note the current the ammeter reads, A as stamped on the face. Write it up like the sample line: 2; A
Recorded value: 50; A
